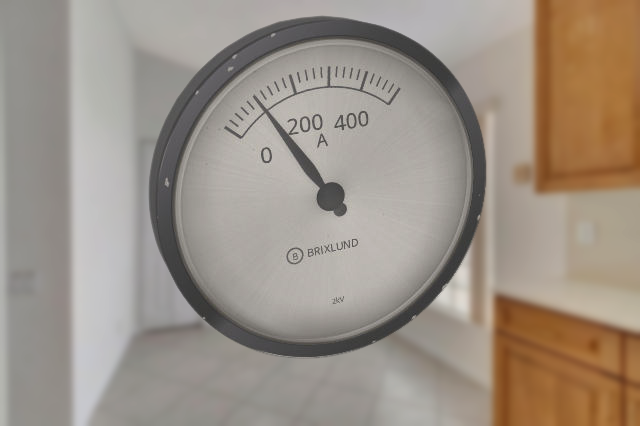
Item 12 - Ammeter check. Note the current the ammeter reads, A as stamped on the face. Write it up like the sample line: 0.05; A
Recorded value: 100; A
